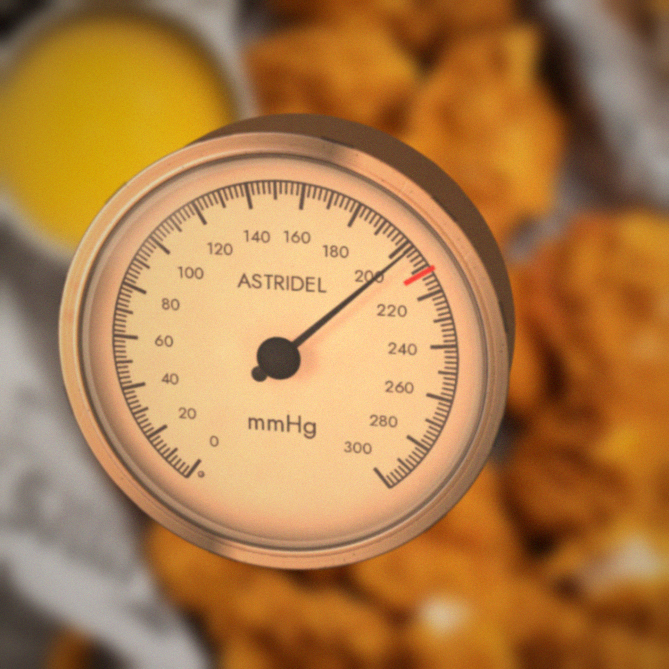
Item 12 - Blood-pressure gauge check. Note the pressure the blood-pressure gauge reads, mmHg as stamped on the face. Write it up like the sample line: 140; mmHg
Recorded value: 202; mmHg
